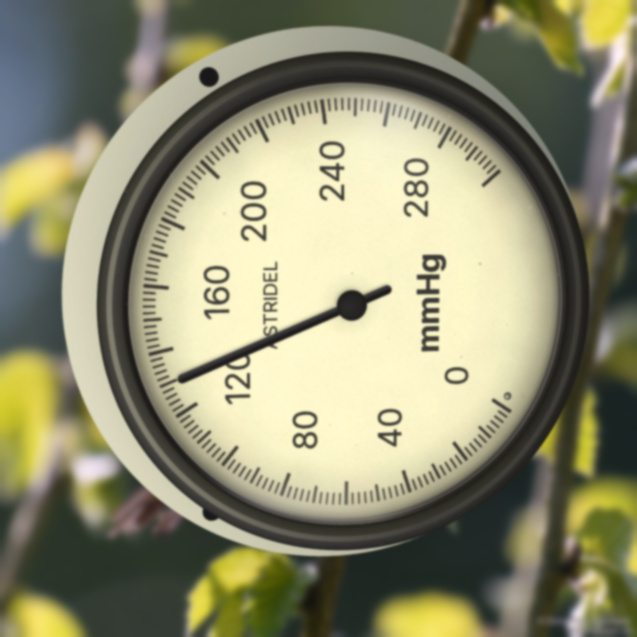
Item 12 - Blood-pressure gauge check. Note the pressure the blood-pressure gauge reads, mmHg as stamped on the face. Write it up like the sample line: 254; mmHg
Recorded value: 130; mmHg
